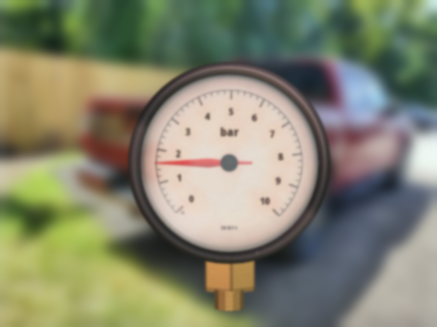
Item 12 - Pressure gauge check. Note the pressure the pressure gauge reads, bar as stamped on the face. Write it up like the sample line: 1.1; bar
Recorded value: 1.6; bar
